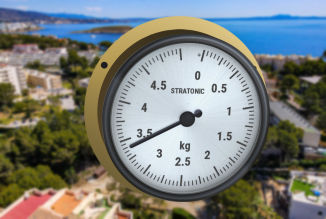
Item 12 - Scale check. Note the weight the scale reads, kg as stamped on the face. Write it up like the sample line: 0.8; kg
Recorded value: 3.4; kg
